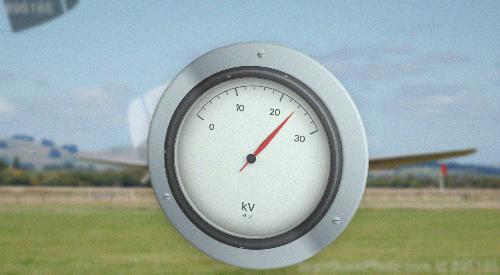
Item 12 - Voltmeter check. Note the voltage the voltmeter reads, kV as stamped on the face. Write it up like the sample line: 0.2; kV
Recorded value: 24; kV
